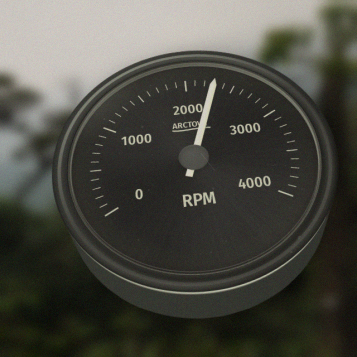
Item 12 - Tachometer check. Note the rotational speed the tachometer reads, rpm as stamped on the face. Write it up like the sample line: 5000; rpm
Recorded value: 2300; rpm
